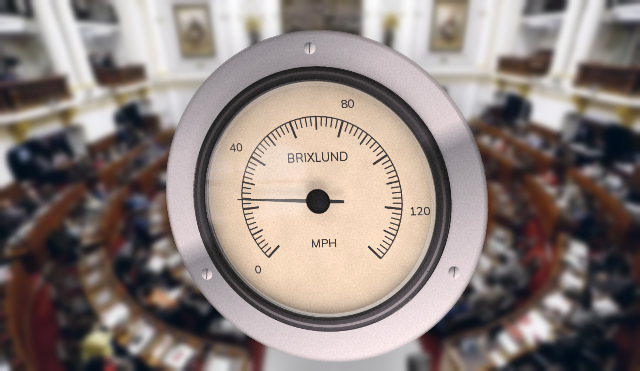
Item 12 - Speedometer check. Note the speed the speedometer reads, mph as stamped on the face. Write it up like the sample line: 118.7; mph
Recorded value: 24; mph
